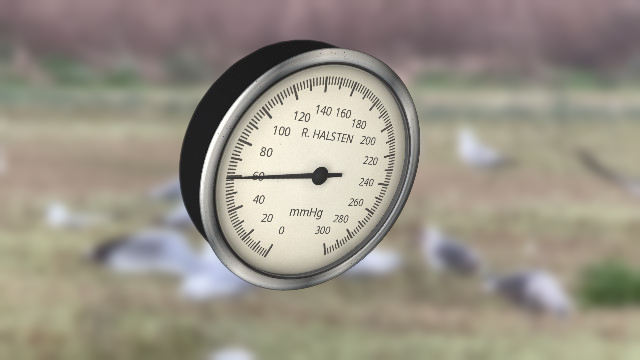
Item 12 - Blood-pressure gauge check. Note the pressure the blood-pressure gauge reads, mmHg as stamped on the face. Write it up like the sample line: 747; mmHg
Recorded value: 60; mmHg
